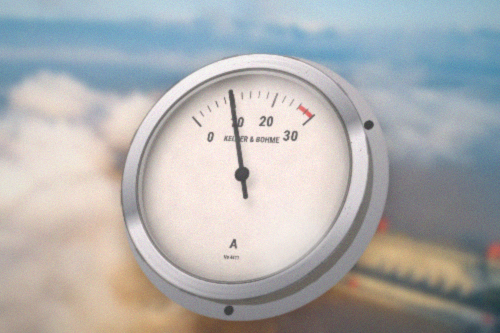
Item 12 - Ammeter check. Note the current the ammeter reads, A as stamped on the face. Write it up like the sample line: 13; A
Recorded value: 10; A
